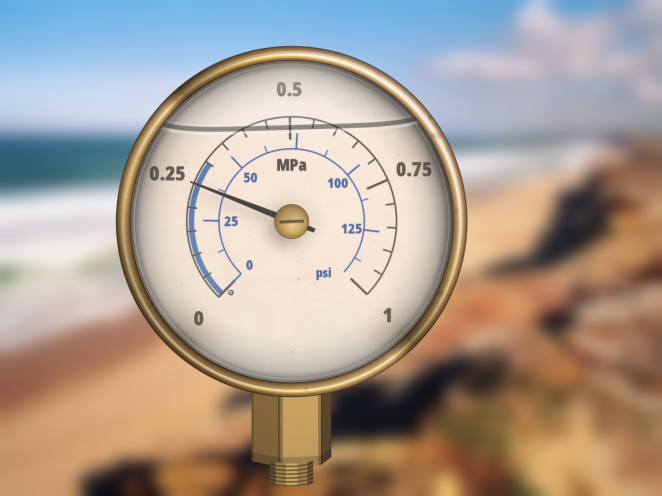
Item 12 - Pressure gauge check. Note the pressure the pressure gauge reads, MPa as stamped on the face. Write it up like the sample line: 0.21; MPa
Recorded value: 0.25; MPa
